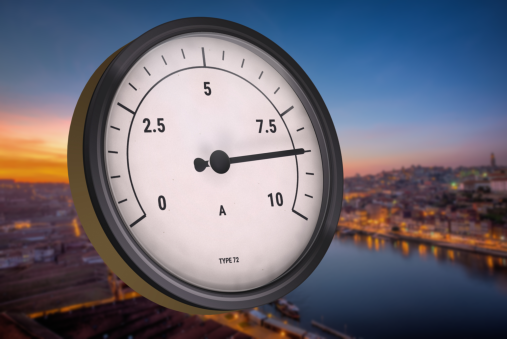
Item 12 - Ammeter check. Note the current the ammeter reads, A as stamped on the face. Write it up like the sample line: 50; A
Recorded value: 8.5; A
